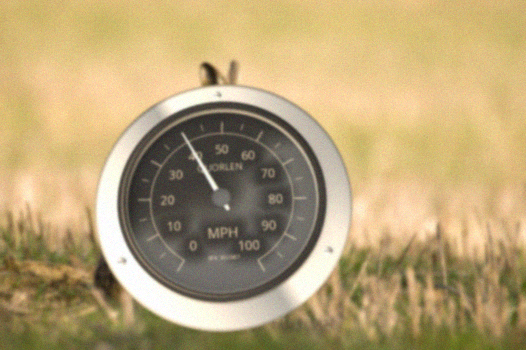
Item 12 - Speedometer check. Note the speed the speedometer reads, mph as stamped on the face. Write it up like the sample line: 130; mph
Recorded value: 40; mph
